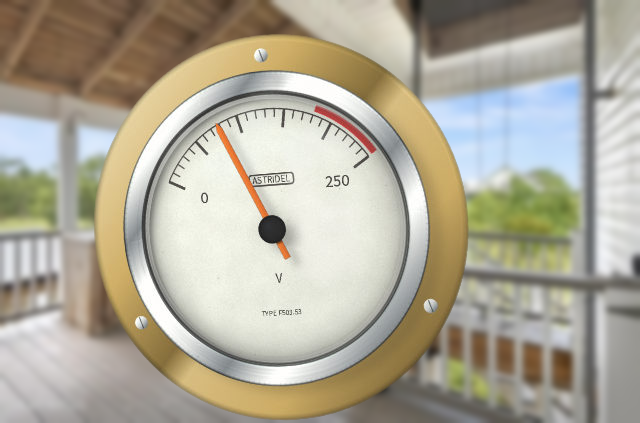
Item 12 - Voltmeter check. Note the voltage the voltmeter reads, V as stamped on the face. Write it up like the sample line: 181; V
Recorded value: 80; V
